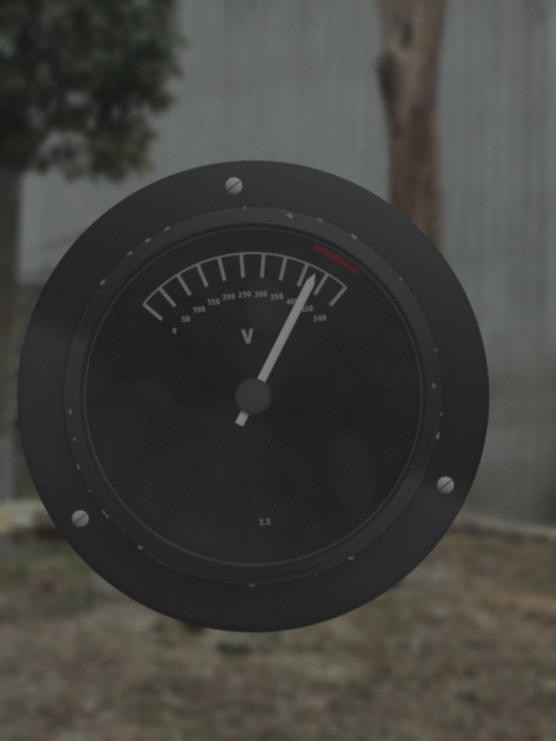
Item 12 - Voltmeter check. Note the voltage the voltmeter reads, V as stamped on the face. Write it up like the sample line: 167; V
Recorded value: 425; V
